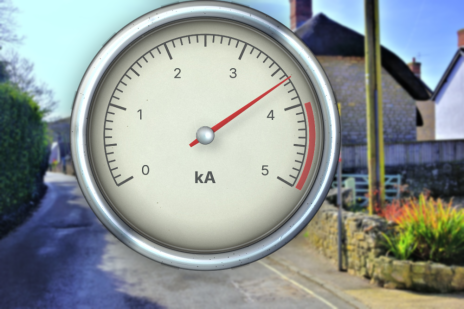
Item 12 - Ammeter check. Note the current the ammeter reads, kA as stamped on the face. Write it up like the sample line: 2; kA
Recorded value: 3.65; kA
